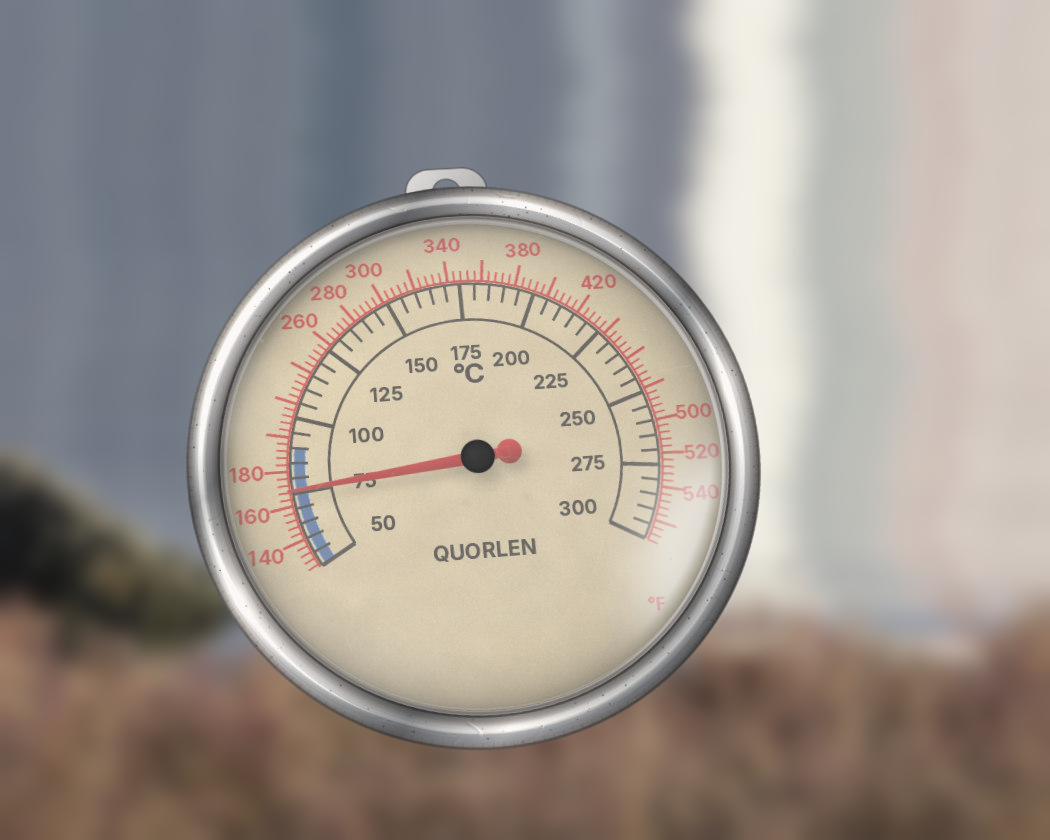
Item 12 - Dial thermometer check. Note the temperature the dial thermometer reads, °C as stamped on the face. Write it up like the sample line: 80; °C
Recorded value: 75; °C
